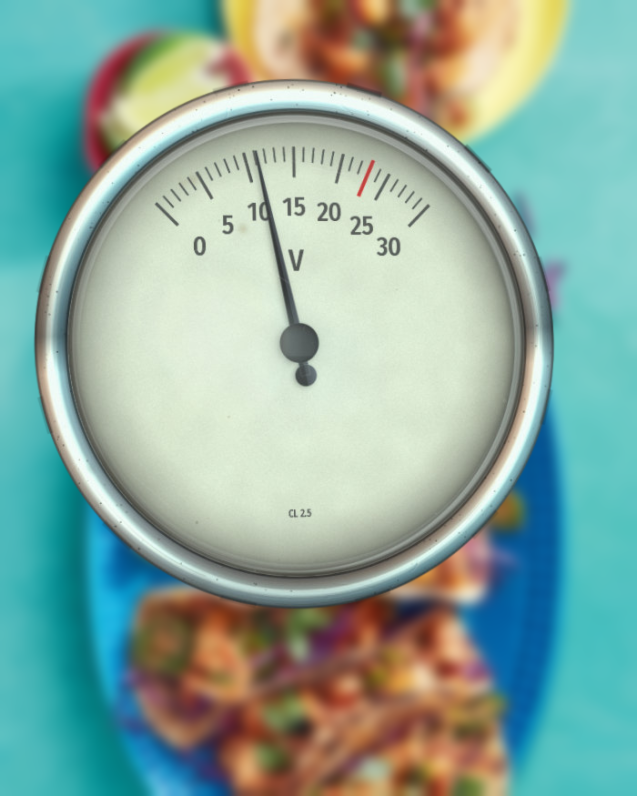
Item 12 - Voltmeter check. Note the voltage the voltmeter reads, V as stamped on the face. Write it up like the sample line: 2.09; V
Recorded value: 11; V
